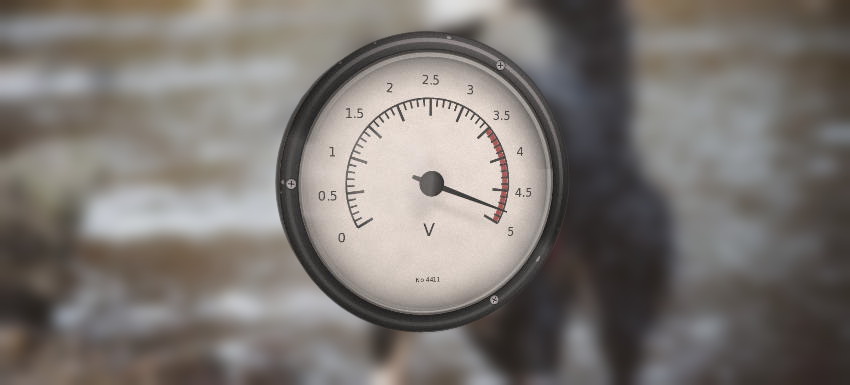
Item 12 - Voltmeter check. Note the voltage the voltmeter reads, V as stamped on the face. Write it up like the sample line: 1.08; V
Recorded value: 4.8; V
